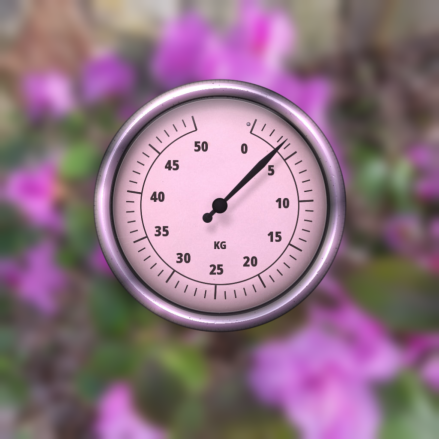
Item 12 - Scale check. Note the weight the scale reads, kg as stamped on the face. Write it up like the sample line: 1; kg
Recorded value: 3.5; kg
